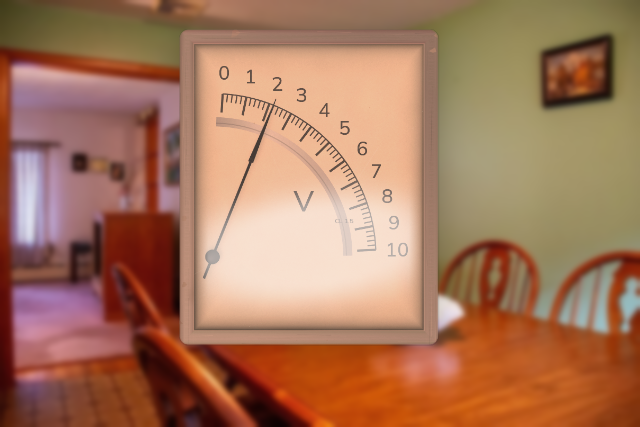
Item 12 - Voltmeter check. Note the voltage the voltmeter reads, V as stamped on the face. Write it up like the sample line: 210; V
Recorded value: 2.2; V
